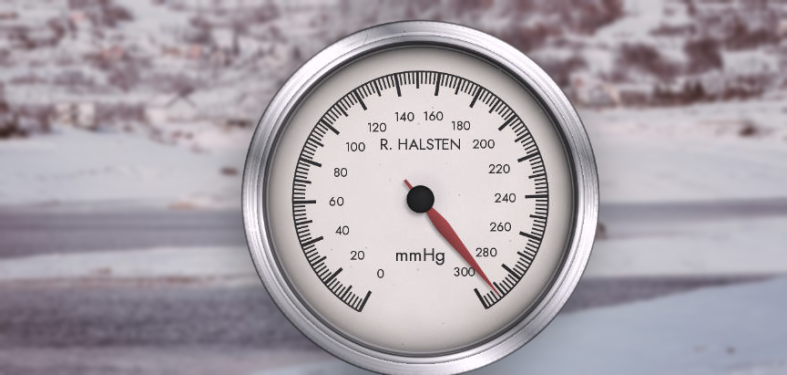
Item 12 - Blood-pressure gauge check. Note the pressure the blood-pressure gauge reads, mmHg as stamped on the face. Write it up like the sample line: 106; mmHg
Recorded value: 292; mmHg
